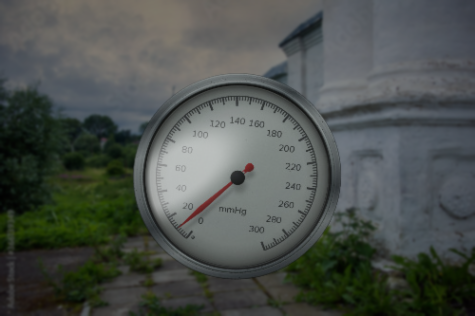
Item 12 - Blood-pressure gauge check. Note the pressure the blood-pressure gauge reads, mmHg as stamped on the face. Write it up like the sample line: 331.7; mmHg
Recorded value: 10; mmHg
